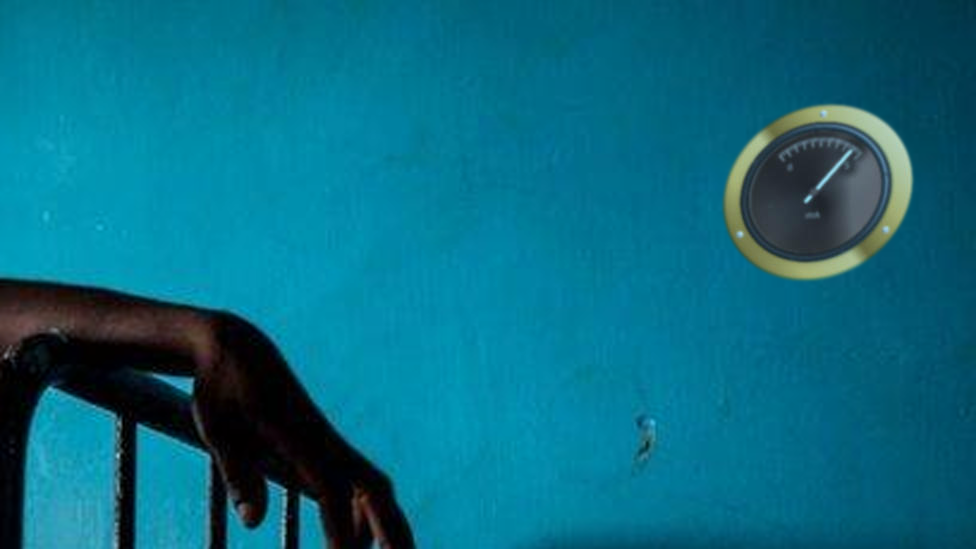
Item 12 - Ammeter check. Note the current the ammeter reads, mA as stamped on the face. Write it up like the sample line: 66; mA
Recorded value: 4.5; mA
